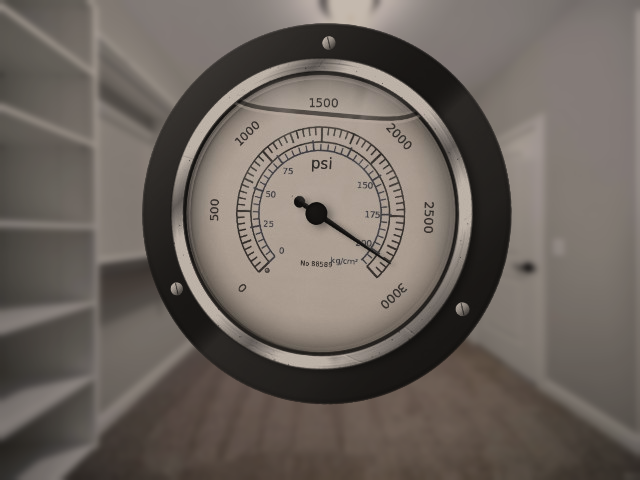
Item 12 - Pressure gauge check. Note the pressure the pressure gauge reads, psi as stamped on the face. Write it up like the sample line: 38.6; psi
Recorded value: 2850; psi
